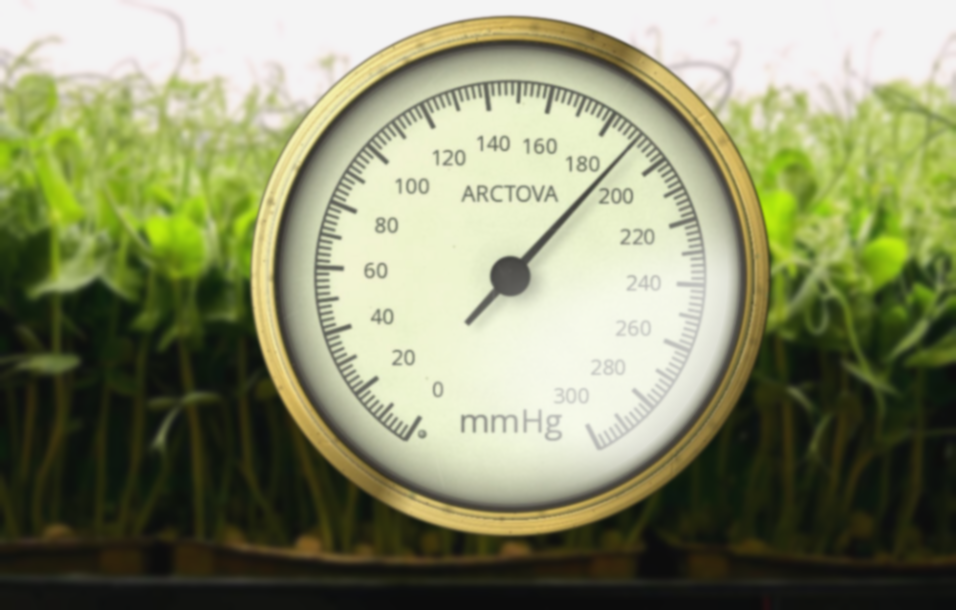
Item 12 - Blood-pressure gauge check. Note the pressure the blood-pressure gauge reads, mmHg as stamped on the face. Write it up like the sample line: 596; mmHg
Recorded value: 190; mmHg
